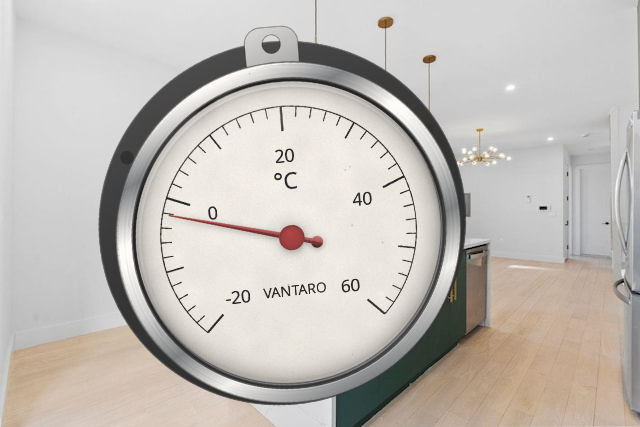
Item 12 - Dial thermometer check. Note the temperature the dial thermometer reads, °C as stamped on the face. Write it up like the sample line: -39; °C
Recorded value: -2; °C
